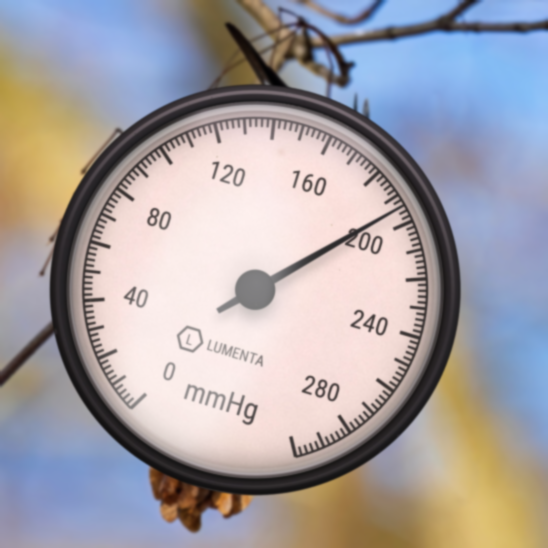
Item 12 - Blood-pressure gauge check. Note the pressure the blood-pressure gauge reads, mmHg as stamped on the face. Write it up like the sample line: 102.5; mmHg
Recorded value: 194; mmHg
